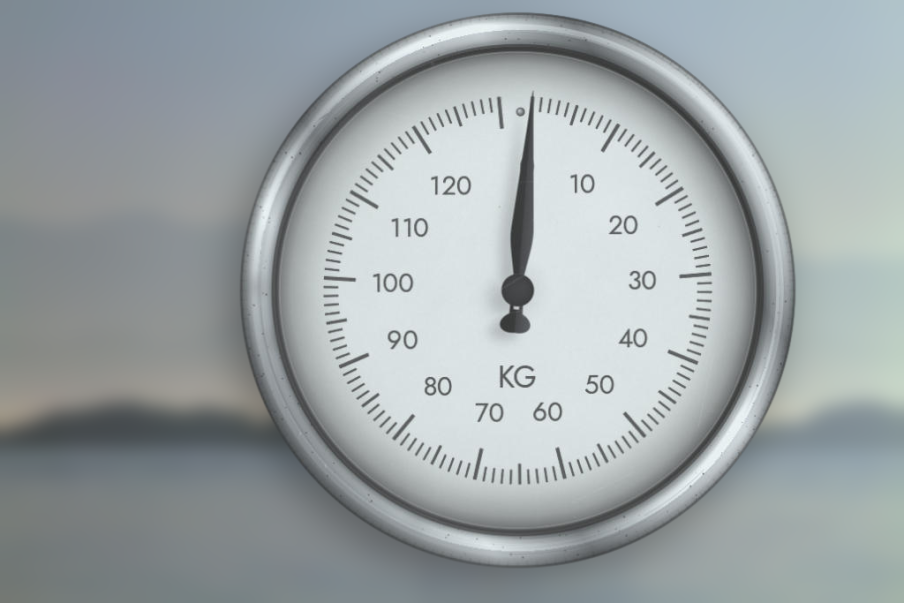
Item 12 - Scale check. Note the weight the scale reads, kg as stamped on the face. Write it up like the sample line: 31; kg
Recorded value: 0; kg
